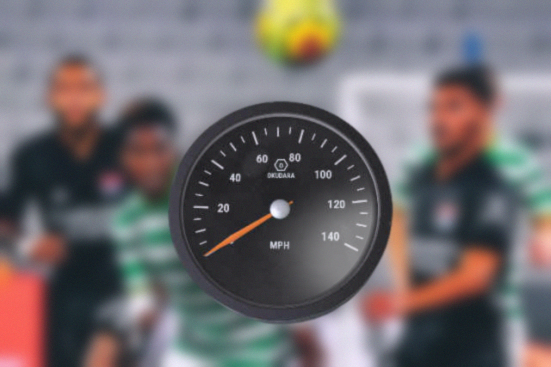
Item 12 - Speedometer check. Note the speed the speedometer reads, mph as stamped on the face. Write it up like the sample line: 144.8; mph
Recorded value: 0; mph
